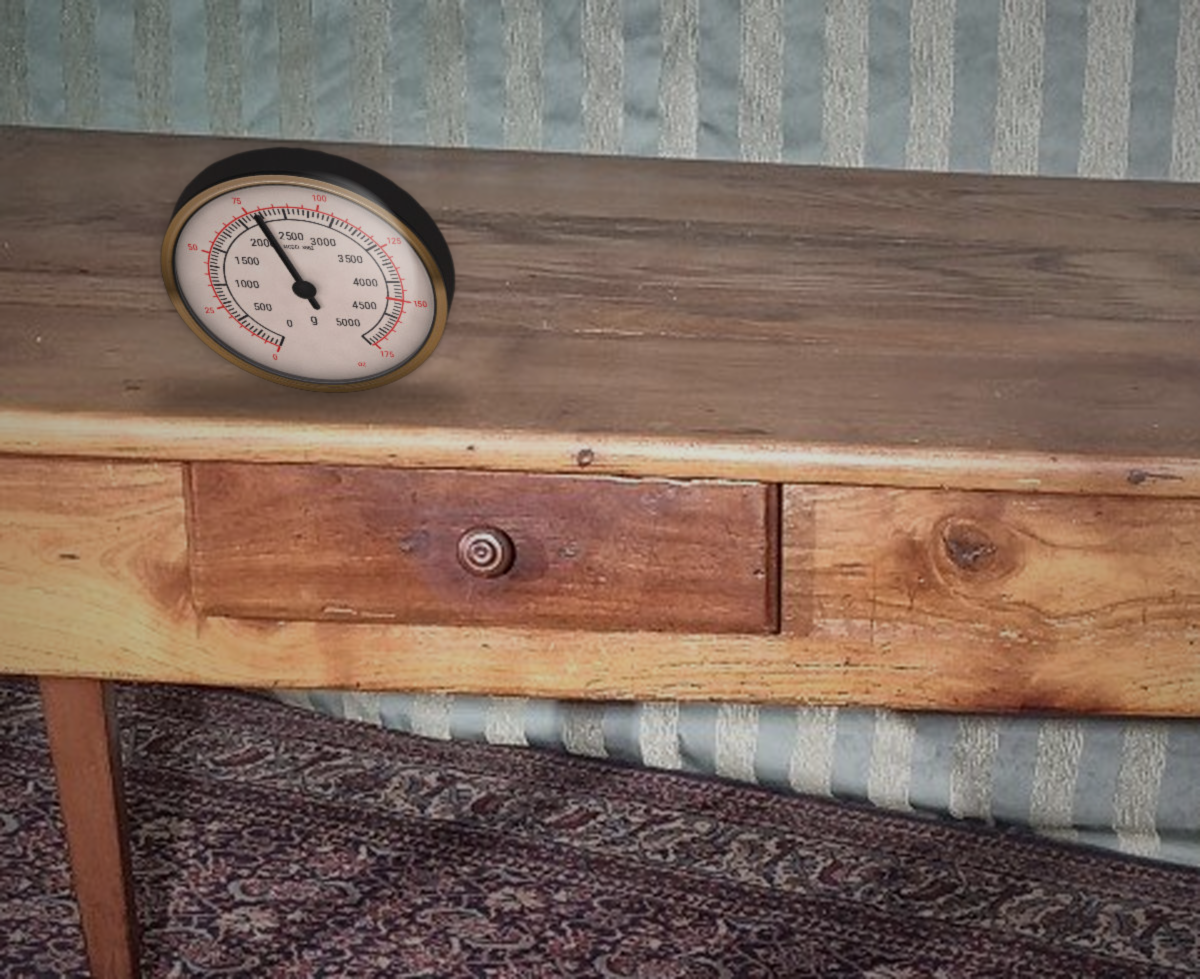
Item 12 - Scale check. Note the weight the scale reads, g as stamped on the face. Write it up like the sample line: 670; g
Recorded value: 2250; g
